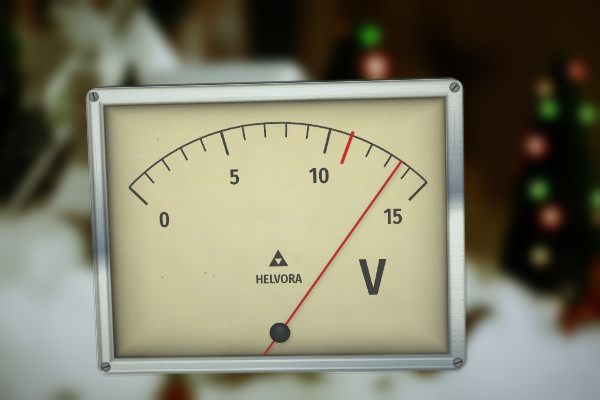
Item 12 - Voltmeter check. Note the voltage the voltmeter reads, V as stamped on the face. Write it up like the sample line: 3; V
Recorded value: 13.5; V
